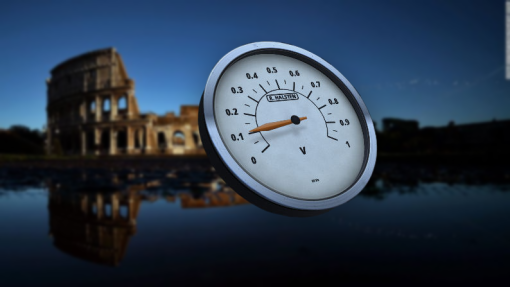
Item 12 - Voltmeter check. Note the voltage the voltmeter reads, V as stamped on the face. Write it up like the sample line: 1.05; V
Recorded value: 0.1; V
